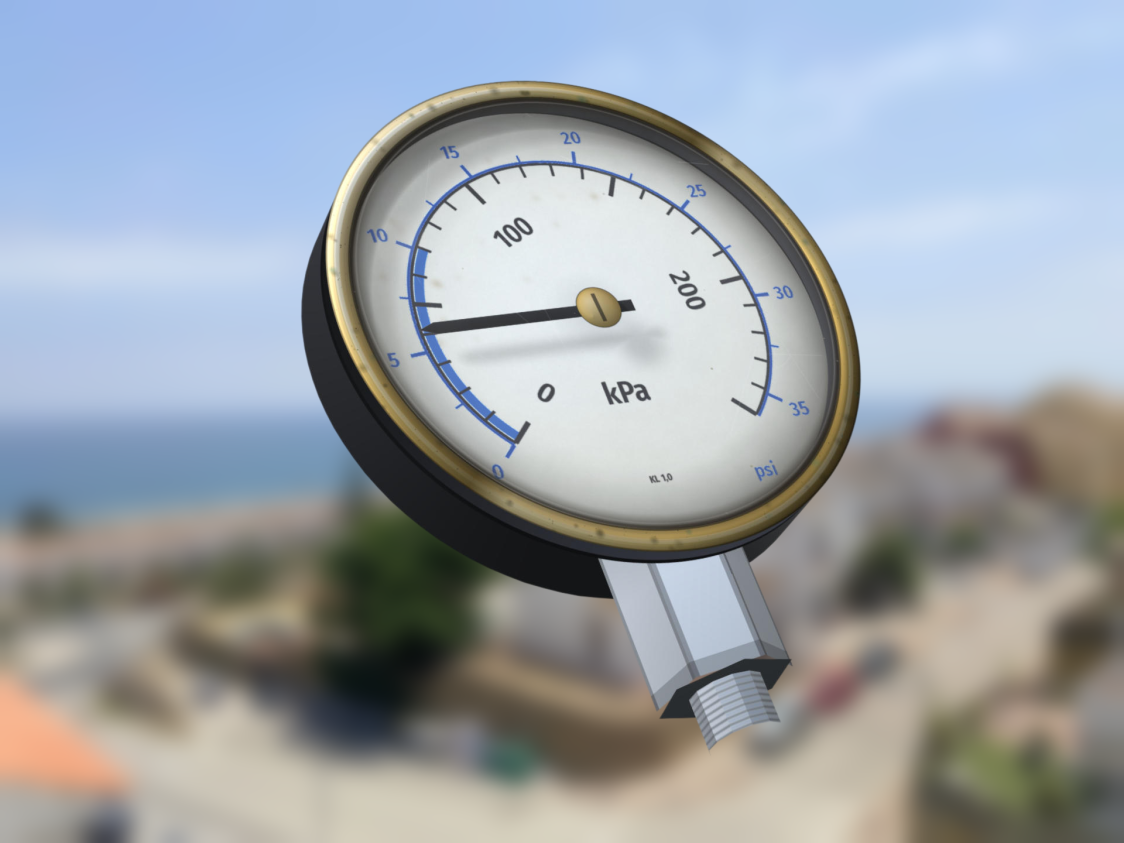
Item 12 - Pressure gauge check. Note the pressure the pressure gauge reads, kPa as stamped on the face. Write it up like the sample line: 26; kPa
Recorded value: 40; kPa
